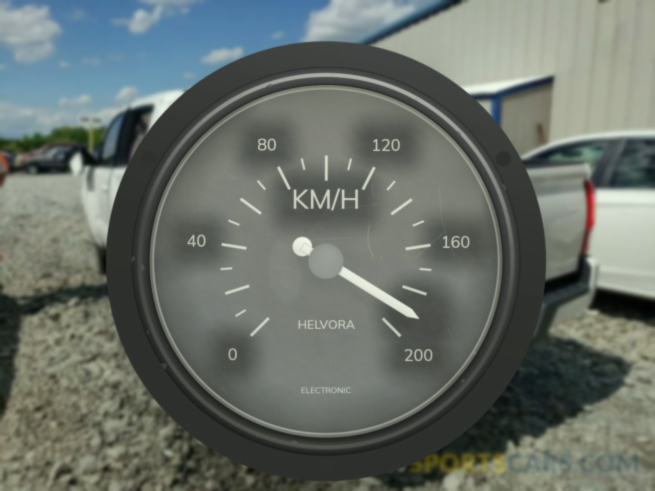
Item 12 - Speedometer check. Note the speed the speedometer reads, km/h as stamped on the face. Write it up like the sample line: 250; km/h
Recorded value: 190; km/h
